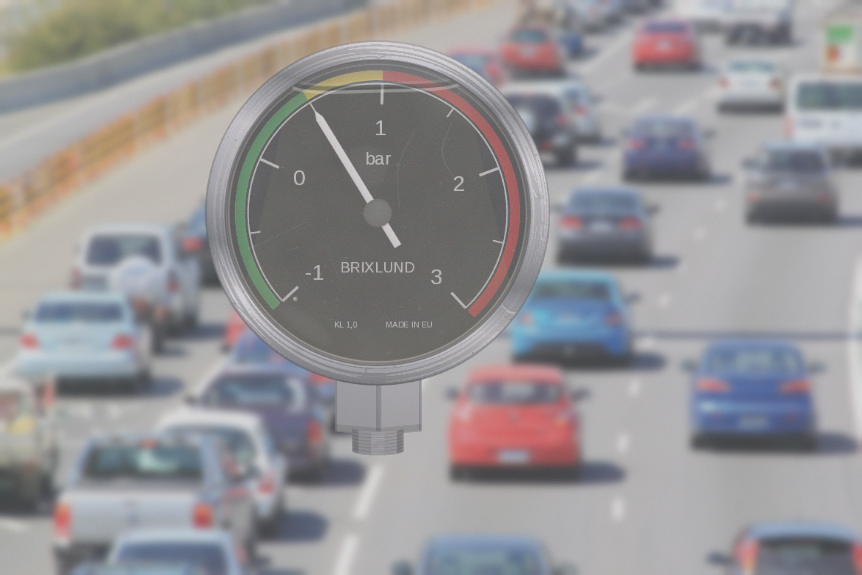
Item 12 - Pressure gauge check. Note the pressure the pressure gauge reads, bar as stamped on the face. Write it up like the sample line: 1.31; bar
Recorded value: 0.5; bar
